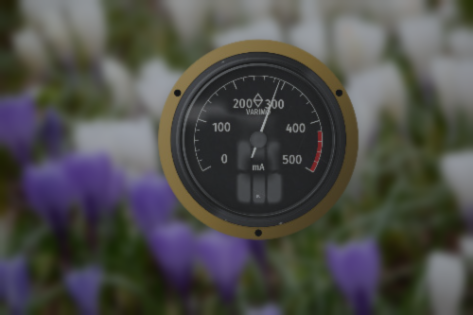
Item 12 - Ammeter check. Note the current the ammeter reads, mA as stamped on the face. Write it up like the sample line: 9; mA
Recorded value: 290; mA
